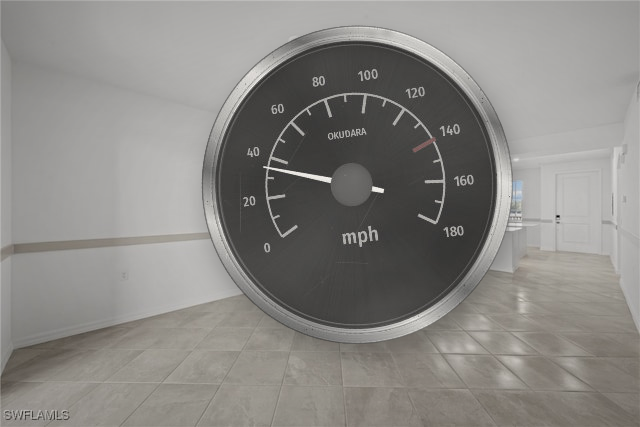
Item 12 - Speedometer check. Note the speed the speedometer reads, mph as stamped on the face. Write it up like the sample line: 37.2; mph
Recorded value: 35; mph
